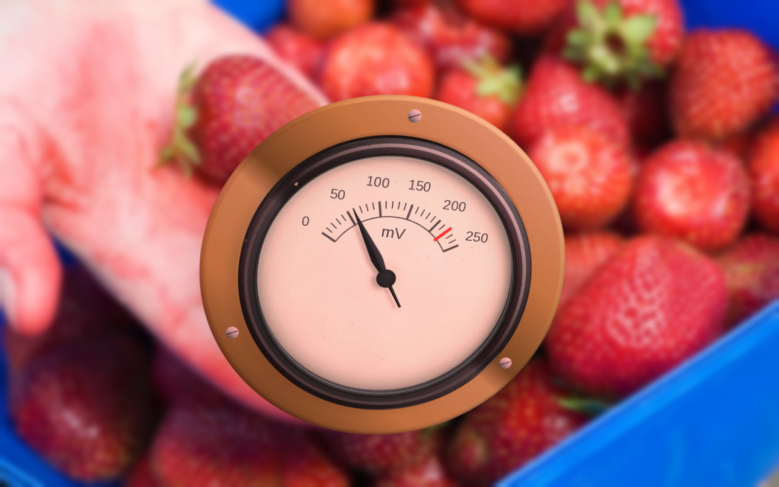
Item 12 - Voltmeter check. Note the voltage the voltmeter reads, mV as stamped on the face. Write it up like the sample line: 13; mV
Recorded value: 60; mV
